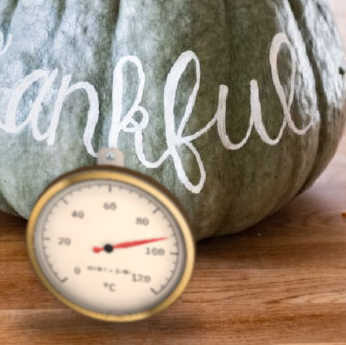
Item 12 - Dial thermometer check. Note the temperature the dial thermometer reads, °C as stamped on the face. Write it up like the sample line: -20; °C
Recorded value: 92; °C
